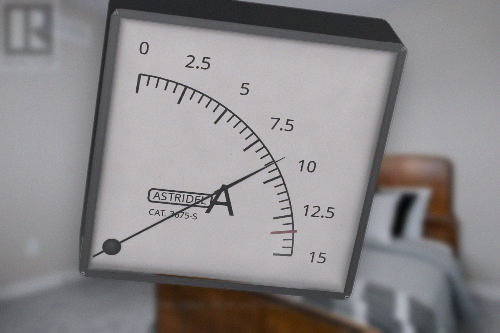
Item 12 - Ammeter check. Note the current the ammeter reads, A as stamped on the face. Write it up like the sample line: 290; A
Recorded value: 9; A
